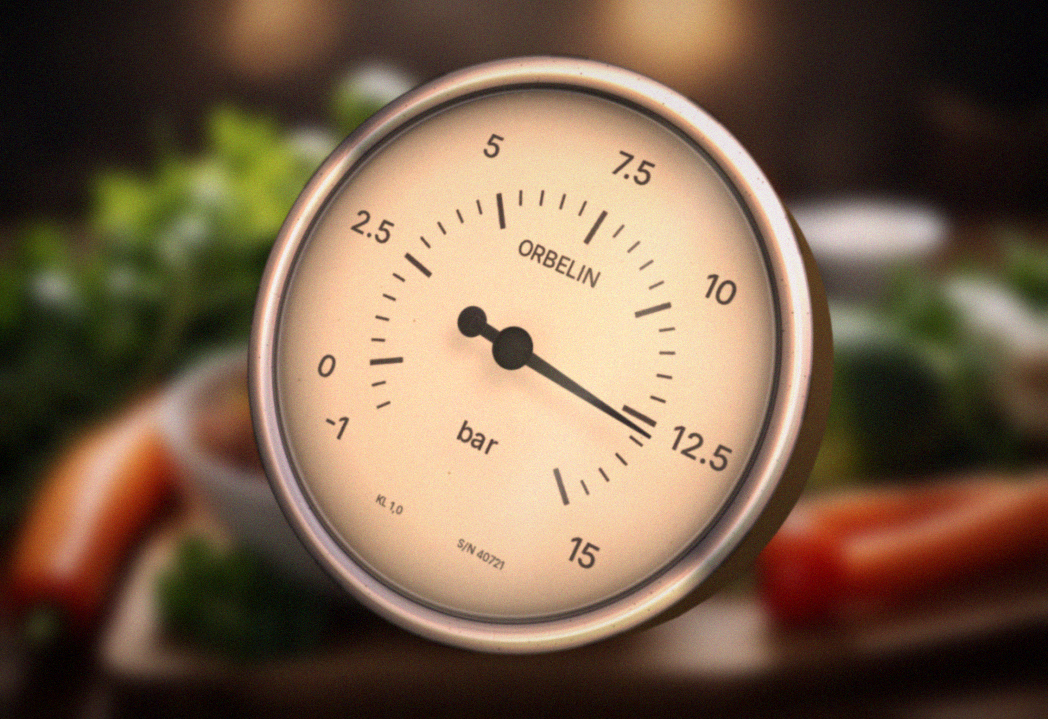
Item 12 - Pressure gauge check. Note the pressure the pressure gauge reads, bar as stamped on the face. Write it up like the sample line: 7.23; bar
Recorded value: 12.75; bar
